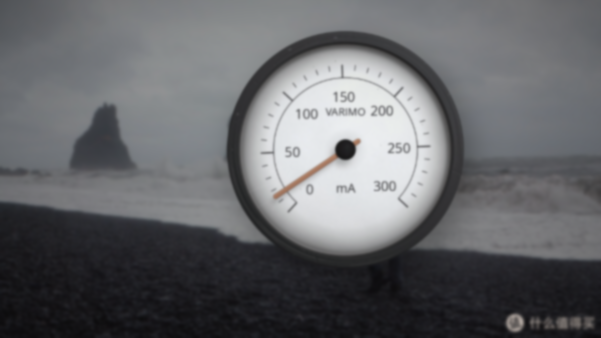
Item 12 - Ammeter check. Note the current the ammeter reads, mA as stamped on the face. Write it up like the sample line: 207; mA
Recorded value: 15; mA
